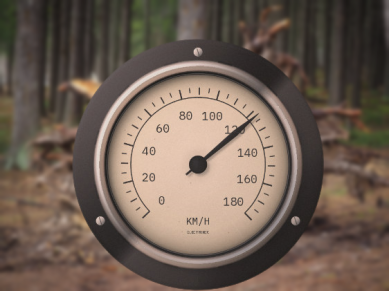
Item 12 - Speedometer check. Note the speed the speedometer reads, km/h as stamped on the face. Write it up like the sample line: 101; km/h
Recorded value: 122.5; km/h
